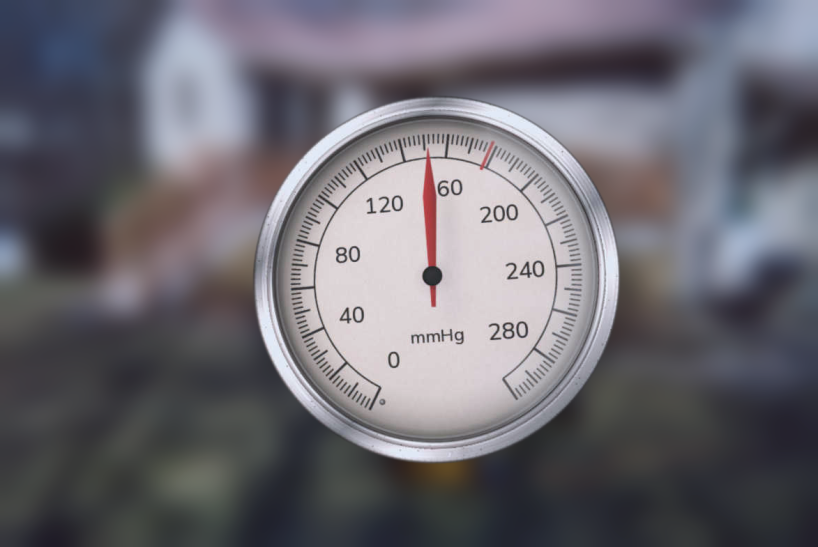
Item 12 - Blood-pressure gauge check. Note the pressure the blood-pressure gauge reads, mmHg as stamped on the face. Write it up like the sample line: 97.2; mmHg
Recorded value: 152; mmHg
